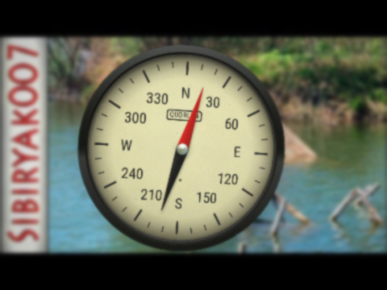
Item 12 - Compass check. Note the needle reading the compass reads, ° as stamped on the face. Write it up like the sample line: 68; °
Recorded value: 15; °
